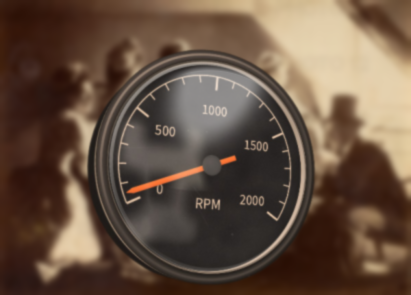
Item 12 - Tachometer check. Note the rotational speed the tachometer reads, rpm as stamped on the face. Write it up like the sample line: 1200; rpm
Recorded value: 50; rpm
